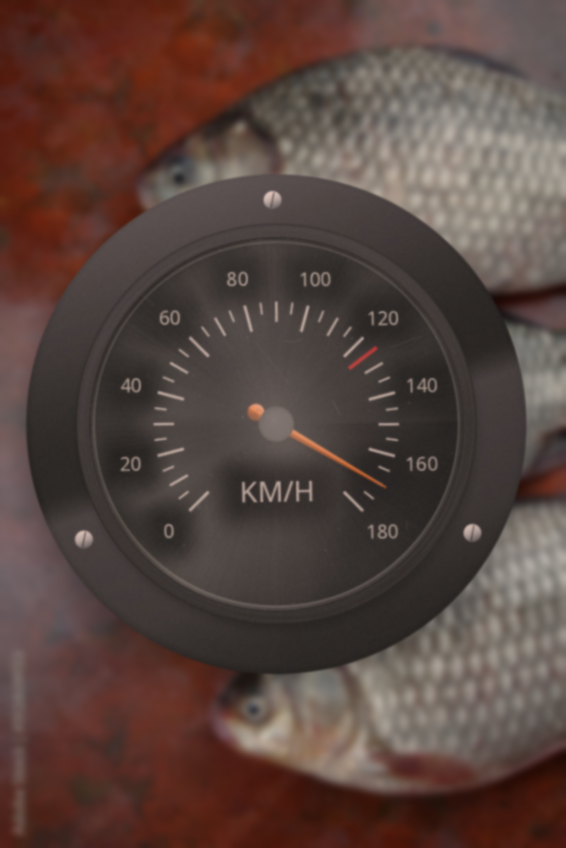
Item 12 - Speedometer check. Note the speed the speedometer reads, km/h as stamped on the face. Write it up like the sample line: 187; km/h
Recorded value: 170; km/h
